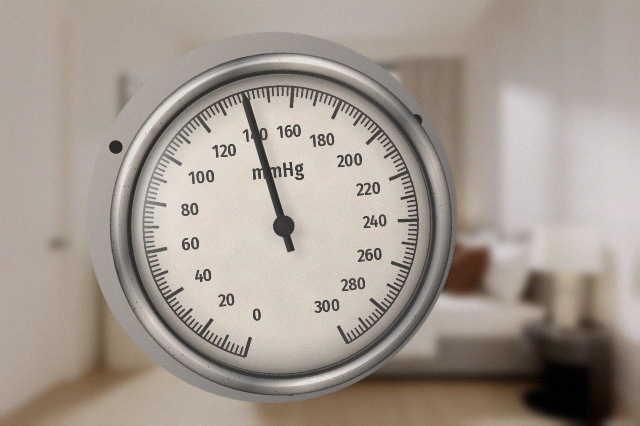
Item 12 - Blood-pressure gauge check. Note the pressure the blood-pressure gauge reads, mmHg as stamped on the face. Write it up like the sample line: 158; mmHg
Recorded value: 140; mmHg
